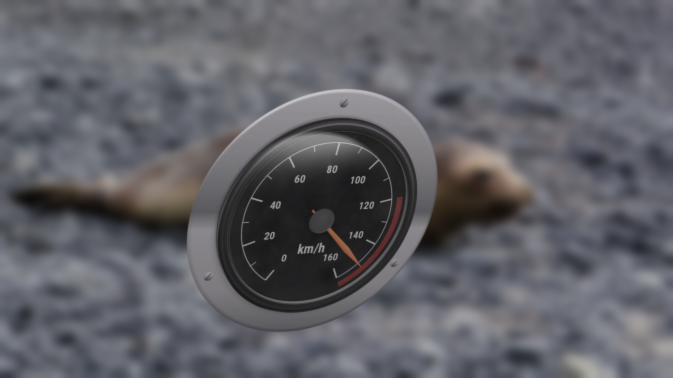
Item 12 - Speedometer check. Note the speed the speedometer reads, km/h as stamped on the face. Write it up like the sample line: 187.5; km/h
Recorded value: 150; km/h
